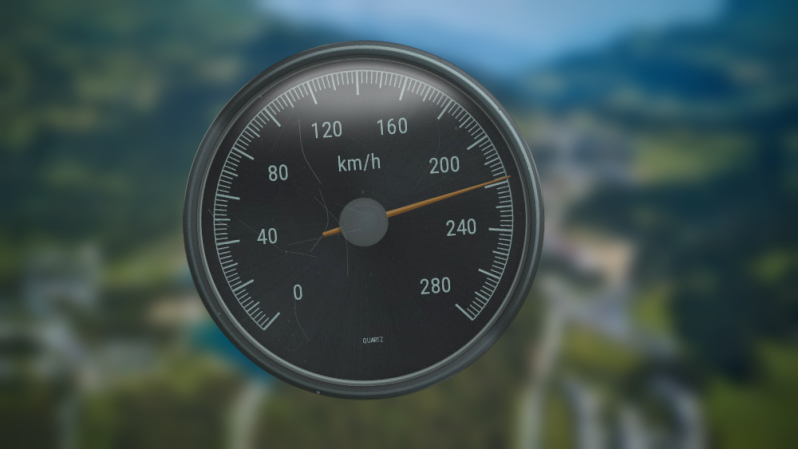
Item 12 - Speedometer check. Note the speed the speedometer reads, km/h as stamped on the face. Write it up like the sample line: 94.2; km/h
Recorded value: 218; km/h
